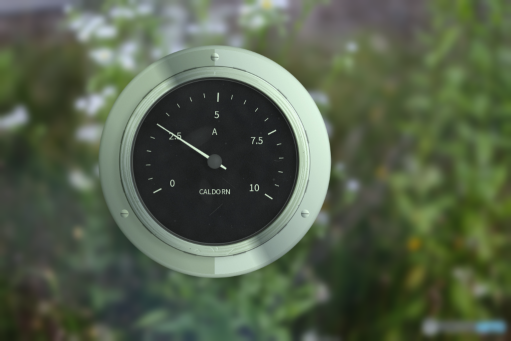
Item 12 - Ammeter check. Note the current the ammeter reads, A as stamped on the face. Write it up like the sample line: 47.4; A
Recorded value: 2.5; A
